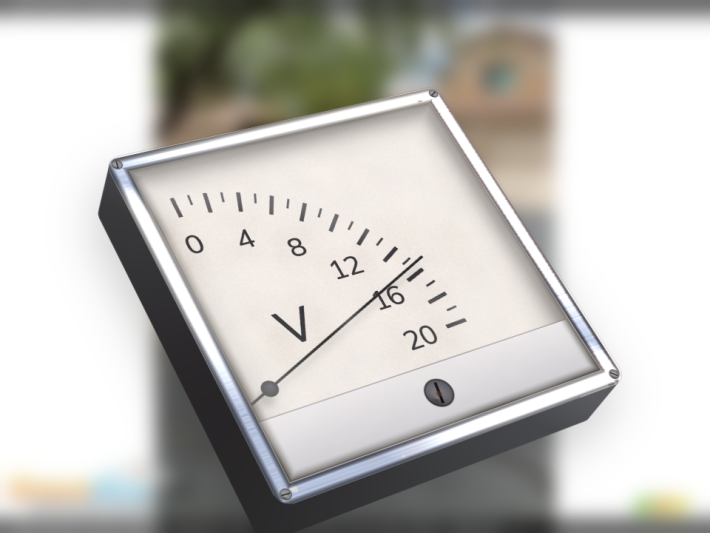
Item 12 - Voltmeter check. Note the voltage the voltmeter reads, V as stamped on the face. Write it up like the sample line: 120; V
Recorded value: 15.5; V
